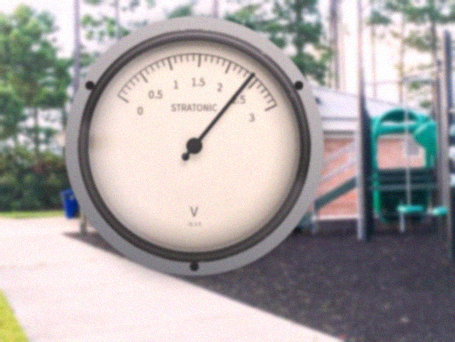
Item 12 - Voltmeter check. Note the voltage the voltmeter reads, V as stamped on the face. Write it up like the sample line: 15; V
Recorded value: 2.4; V
